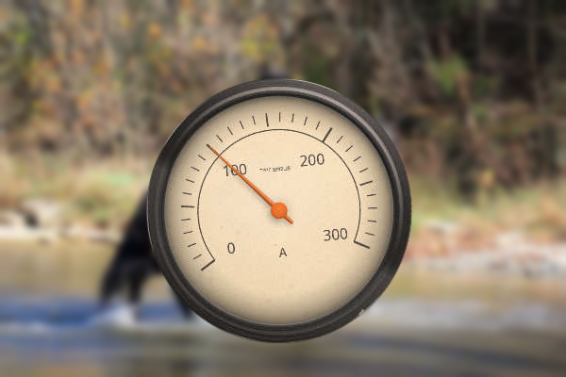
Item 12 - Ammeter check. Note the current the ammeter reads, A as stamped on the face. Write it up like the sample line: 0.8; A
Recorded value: 100; A
